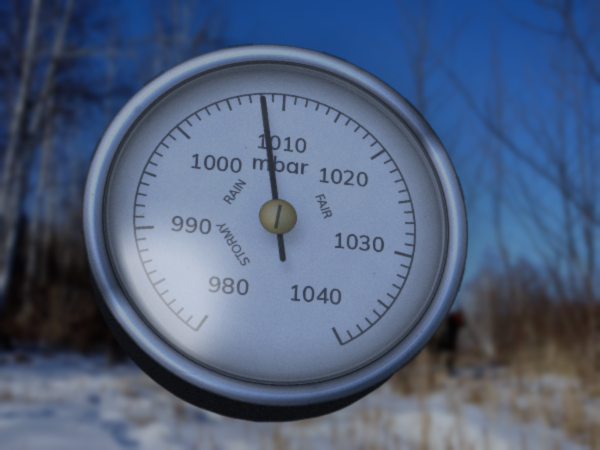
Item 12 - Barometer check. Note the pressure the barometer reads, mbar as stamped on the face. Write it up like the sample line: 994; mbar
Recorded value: 1008; mbar
